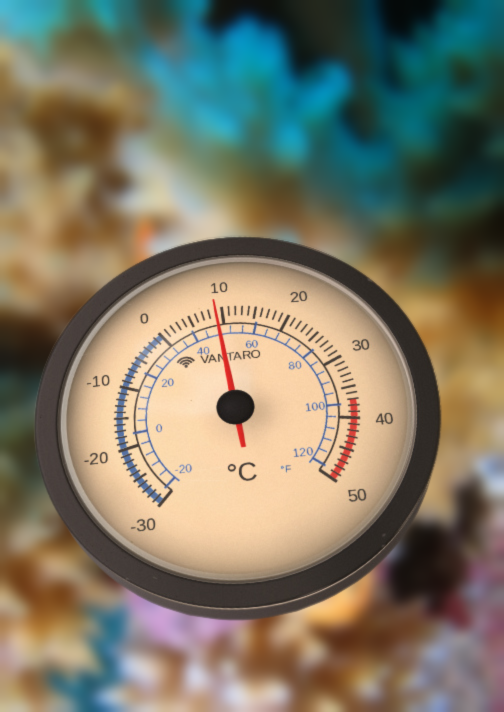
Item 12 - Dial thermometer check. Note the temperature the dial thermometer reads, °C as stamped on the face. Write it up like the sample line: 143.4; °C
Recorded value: 9; °C
